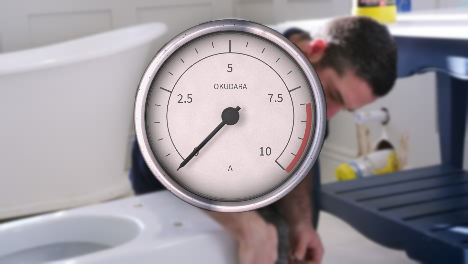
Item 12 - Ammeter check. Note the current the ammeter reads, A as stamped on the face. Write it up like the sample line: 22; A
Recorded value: 0; A
